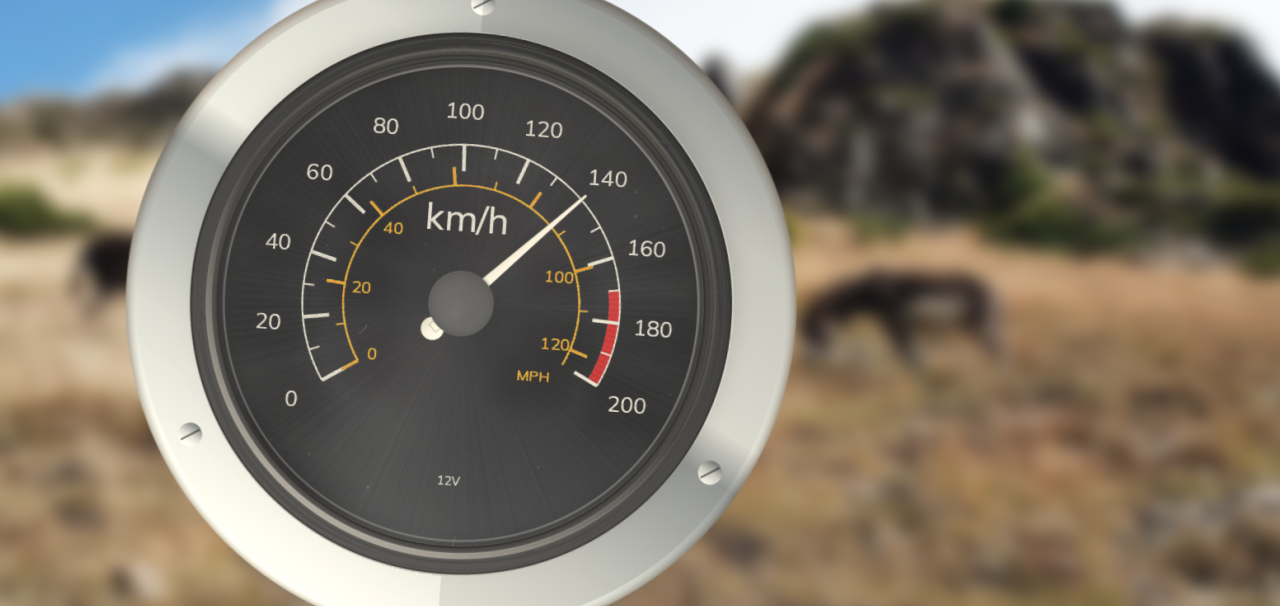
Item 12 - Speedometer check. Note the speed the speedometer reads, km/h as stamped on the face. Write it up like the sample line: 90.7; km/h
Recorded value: 140; km/h
